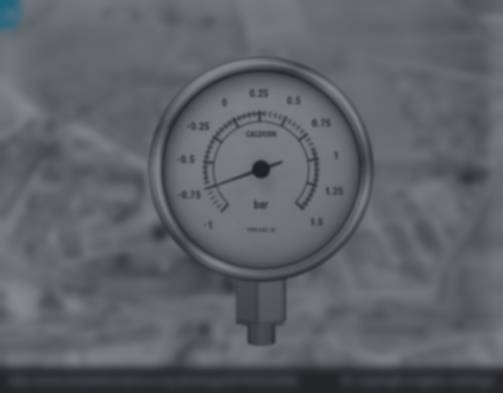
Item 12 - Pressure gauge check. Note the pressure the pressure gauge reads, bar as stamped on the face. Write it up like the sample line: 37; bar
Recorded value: -0.75; bar
